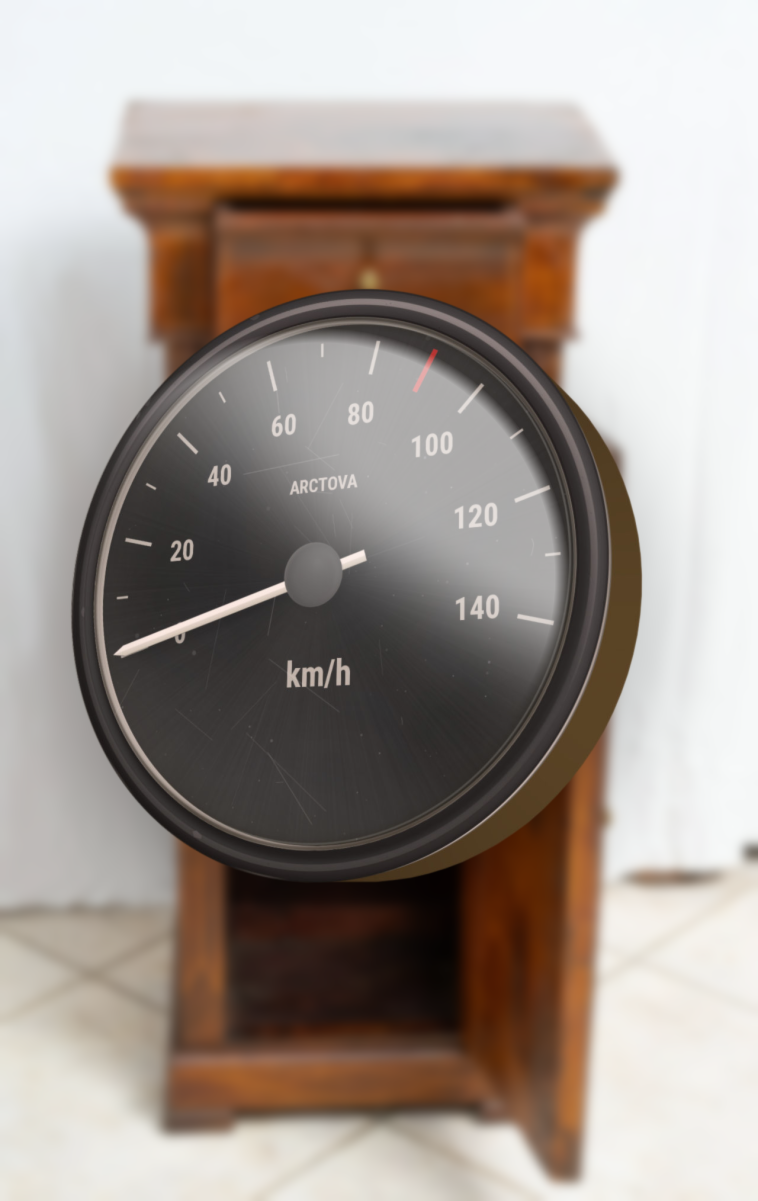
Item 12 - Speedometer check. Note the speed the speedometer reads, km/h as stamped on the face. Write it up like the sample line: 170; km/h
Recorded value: 0; km/h
